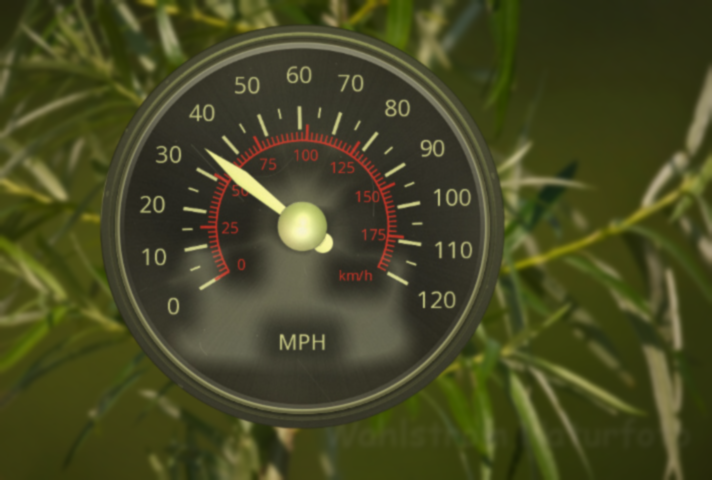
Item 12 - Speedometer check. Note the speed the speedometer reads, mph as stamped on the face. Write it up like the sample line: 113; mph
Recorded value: 35; mph
